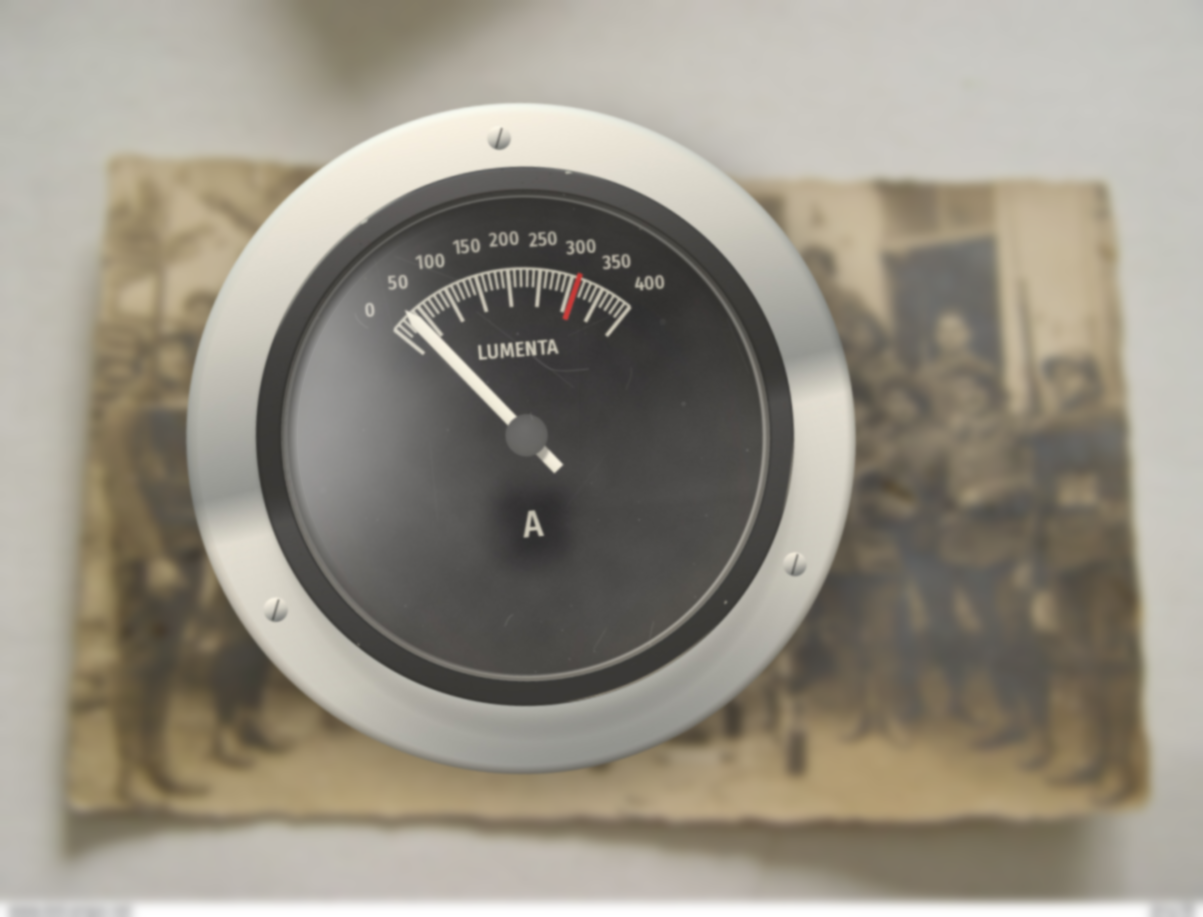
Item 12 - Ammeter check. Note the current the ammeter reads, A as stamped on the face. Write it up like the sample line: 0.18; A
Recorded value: 30; A
